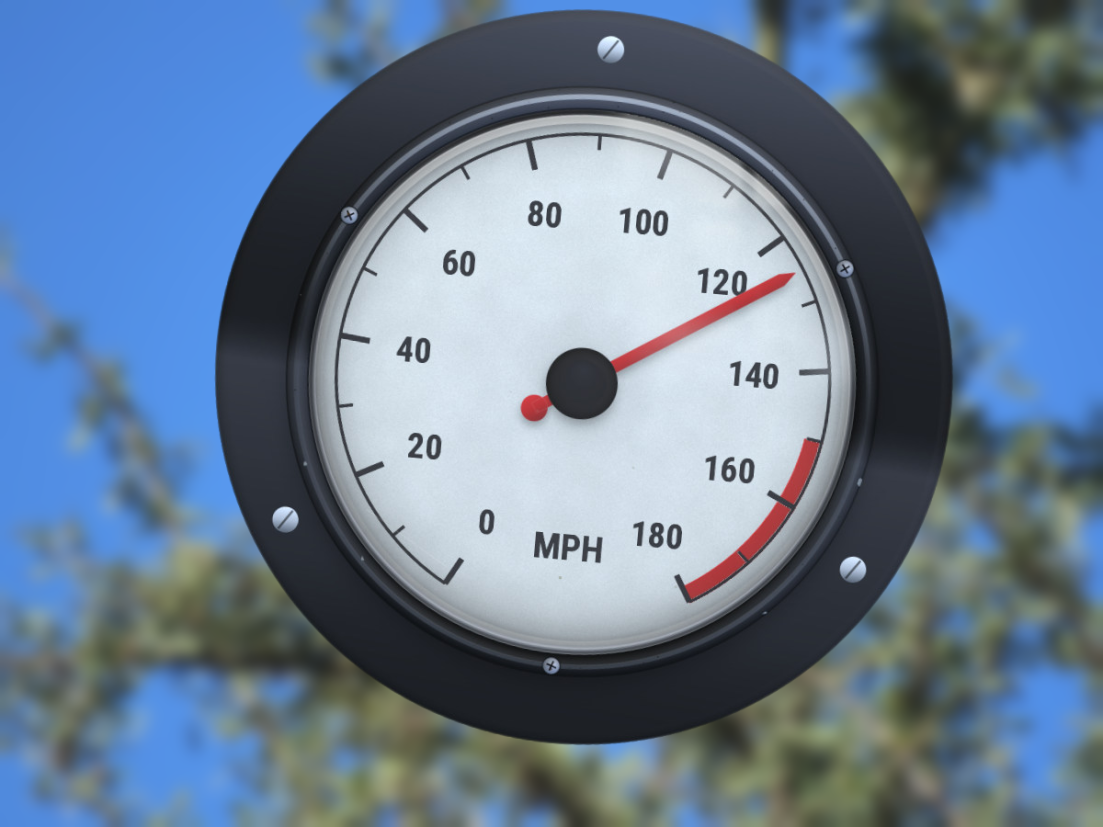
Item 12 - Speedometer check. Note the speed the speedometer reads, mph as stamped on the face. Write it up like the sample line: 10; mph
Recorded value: 125; mph
